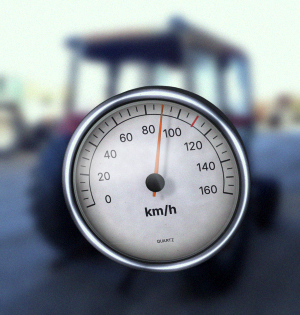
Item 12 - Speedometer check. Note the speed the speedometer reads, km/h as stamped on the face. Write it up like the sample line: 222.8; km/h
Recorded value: 90; km/h
